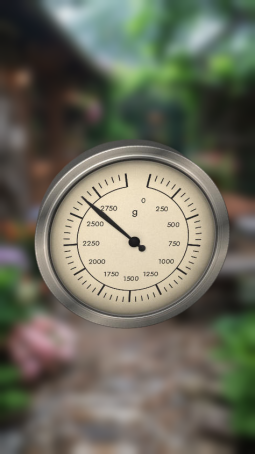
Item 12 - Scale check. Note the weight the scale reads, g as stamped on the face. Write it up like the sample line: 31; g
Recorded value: 2650; g
